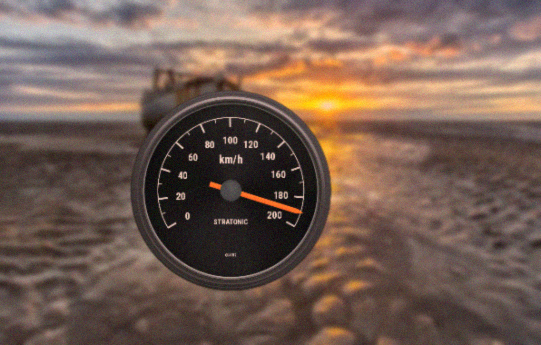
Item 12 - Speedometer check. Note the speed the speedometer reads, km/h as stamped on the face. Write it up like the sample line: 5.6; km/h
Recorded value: 190; km/h
